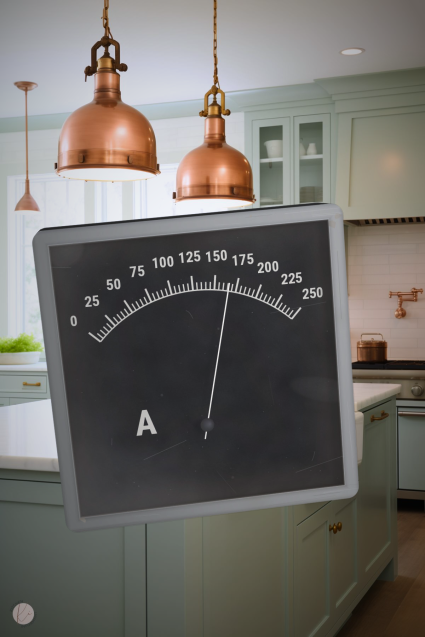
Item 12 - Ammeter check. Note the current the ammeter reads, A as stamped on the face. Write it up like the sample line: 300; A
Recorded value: 165; A
